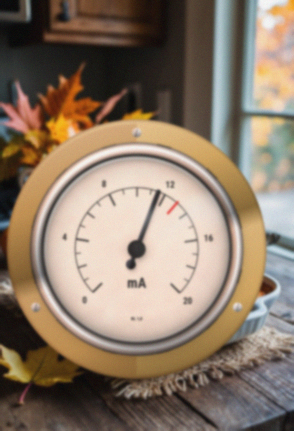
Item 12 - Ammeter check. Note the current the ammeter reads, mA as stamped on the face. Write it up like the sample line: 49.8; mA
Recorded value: 11.5; mA
